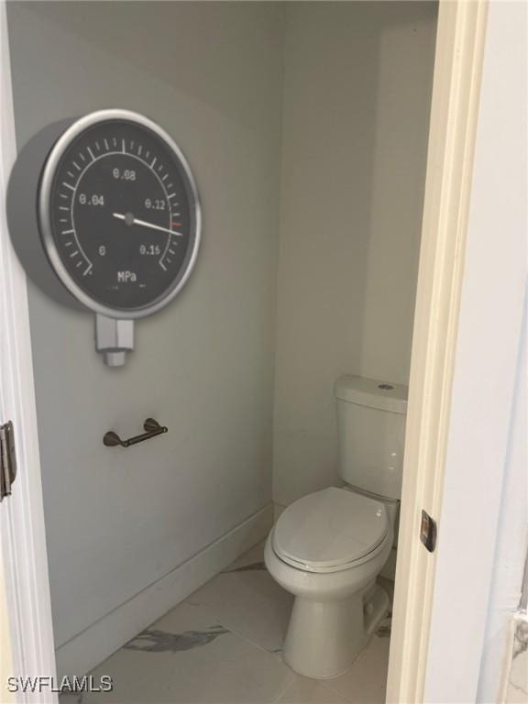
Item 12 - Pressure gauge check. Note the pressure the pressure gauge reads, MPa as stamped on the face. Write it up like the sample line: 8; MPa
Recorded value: 0.14; MPa
